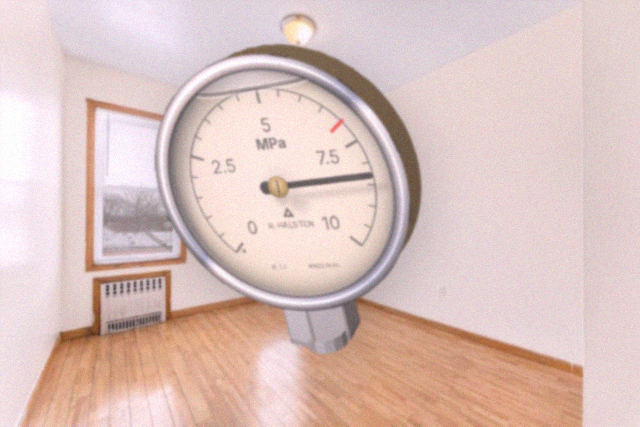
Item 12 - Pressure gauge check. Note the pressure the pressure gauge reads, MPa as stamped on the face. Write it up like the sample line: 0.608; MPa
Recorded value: 8.25; MPa
